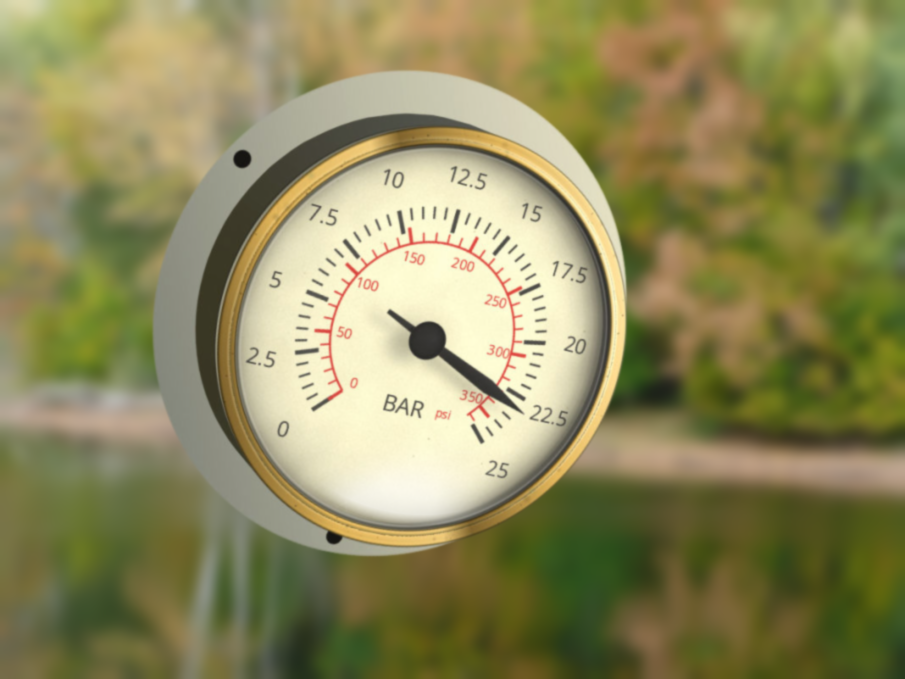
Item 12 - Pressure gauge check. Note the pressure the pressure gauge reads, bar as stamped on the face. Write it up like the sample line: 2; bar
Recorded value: 23; bar
